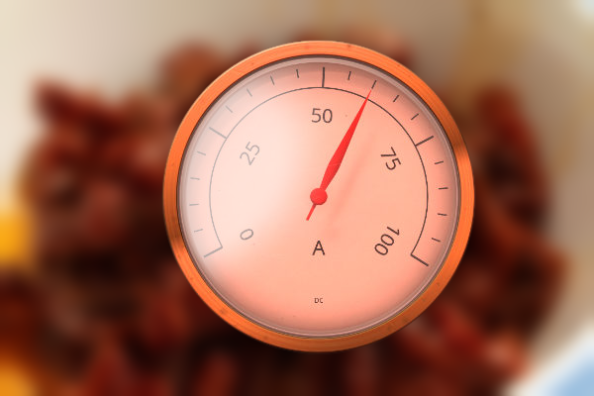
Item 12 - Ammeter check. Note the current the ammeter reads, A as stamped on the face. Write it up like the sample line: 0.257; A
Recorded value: 60; A
